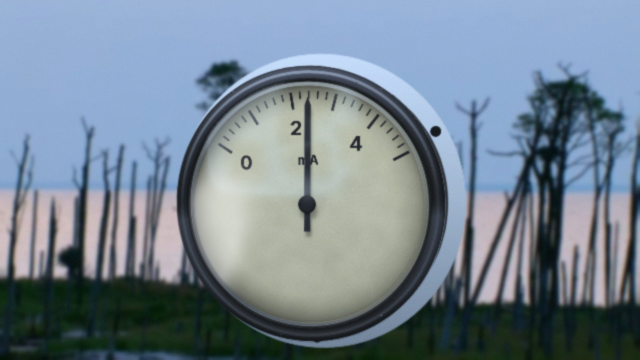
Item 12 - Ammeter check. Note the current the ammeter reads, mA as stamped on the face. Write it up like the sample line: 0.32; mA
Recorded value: 2.4; mA
